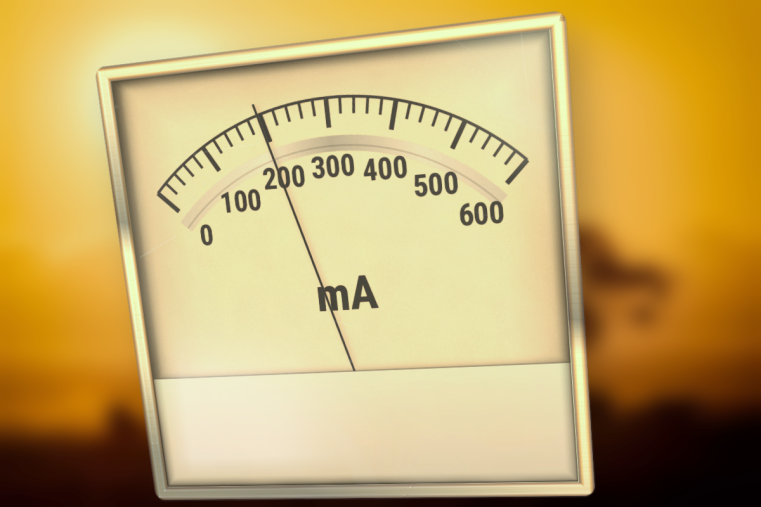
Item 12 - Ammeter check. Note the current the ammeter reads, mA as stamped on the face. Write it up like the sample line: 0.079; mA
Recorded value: 200; mA
